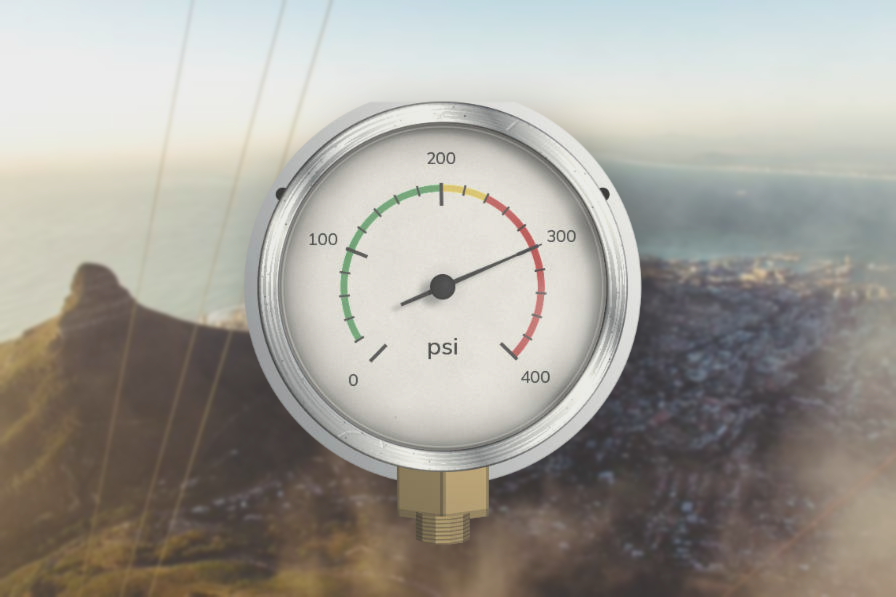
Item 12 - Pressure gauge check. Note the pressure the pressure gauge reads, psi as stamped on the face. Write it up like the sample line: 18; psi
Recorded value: 300; psi
